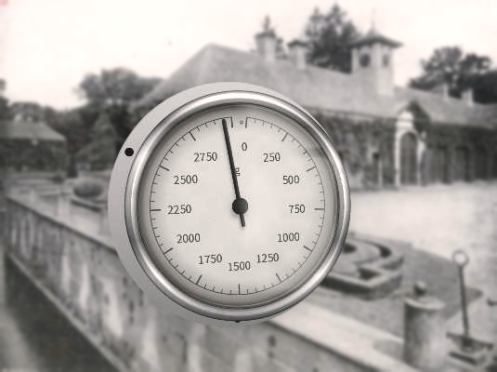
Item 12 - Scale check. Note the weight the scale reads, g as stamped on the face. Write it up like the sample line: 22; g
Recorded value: 2950; g
